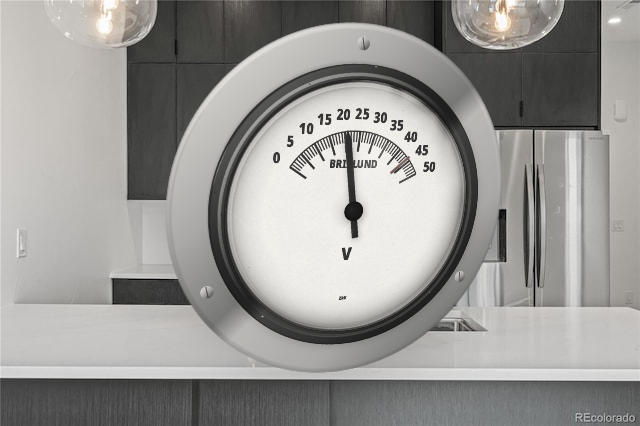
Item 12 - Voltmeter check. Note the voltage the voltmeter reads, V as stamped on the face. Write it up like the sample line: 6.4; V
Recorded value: 20; V
